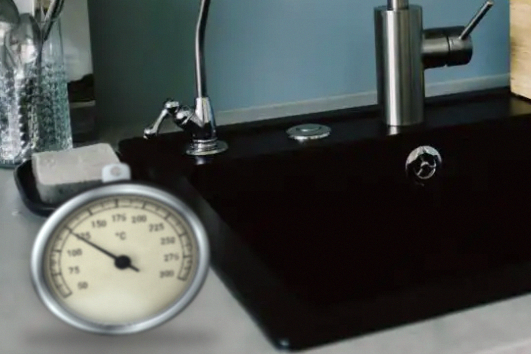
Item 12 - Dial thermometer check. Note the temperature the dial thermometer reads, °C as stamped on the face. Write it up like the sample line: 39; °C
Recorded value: 125; °C
